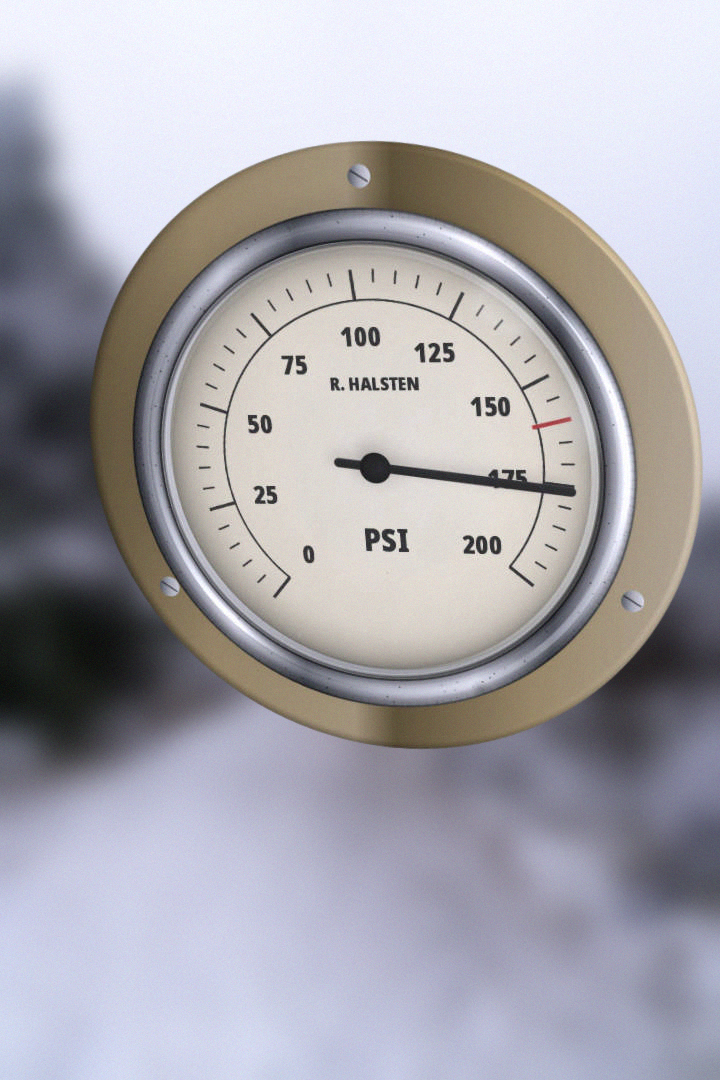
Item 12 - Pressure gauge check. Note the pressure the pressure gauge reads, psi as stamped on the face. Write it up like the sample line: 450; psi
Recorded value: 175; psi
